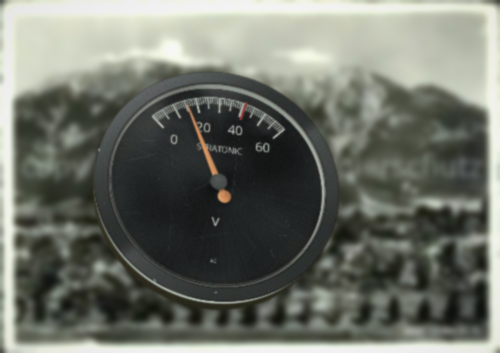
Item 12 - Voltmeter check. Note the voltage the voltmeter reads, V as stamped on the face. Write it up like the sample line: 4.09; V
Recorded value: 15; V
